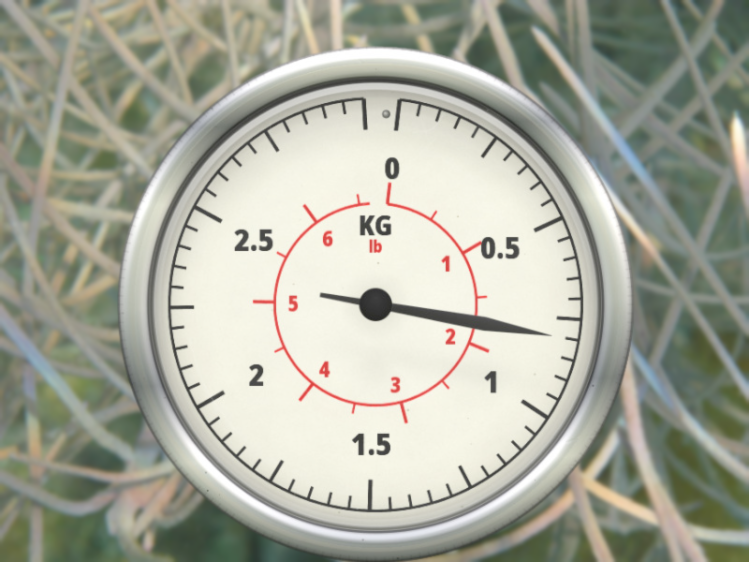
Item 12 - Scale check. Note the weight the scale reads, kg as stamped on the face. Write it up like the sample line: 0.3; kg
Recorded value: 0.8; kg
